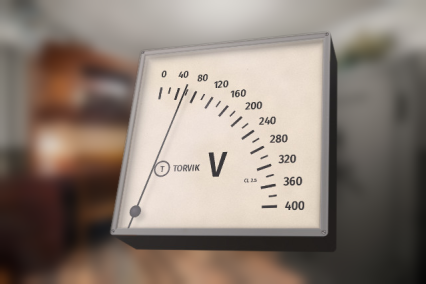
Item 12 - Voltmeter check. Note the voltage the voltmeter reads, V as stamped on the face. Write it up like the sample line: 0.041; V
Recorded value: 60; V
